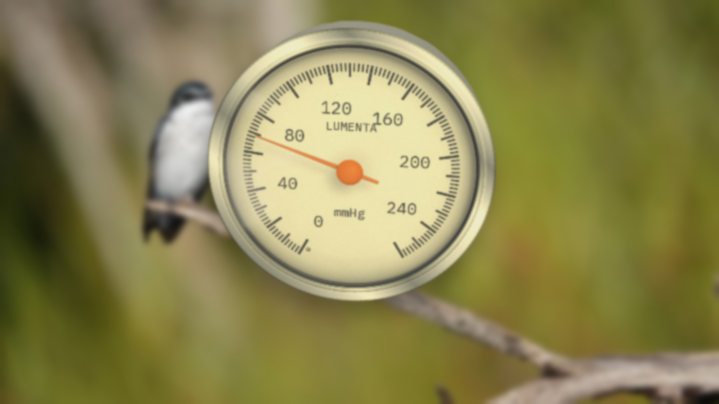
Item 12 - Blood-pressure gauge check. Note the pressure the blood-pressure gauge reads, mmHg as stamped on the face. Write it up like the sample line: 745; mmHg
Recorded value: 70; mmHg
